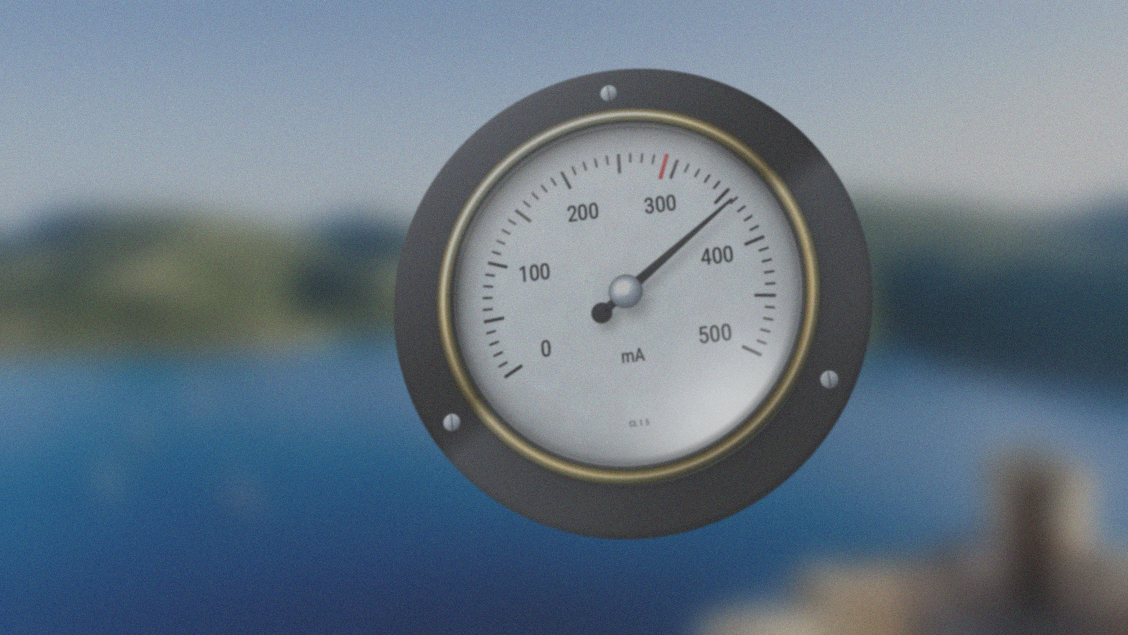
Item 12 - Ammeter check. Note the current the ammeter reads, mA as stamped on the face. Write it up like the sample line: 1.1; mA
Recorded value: 360; mA
